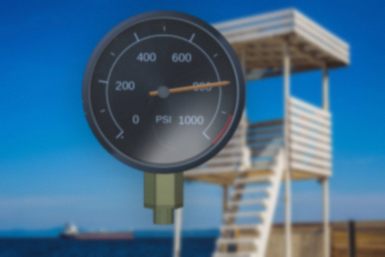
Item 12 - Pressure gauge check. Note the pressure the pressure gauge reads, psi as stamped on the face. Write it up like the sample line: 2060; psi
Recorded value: 800; psi
